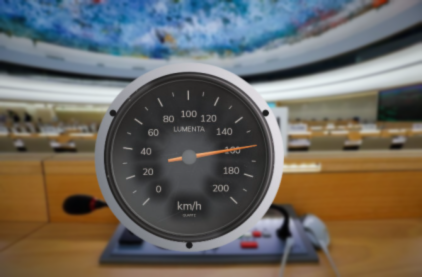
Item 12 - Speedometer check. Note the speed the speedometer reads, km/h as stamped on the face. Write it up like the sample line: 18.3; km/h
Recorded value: 160; km/h
